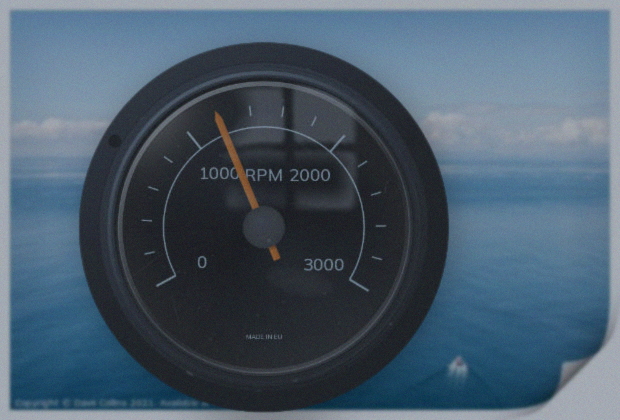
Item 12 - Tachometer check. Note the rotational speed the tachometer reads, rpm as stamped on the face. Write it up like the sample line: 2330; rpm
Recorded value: 1200; rpm
